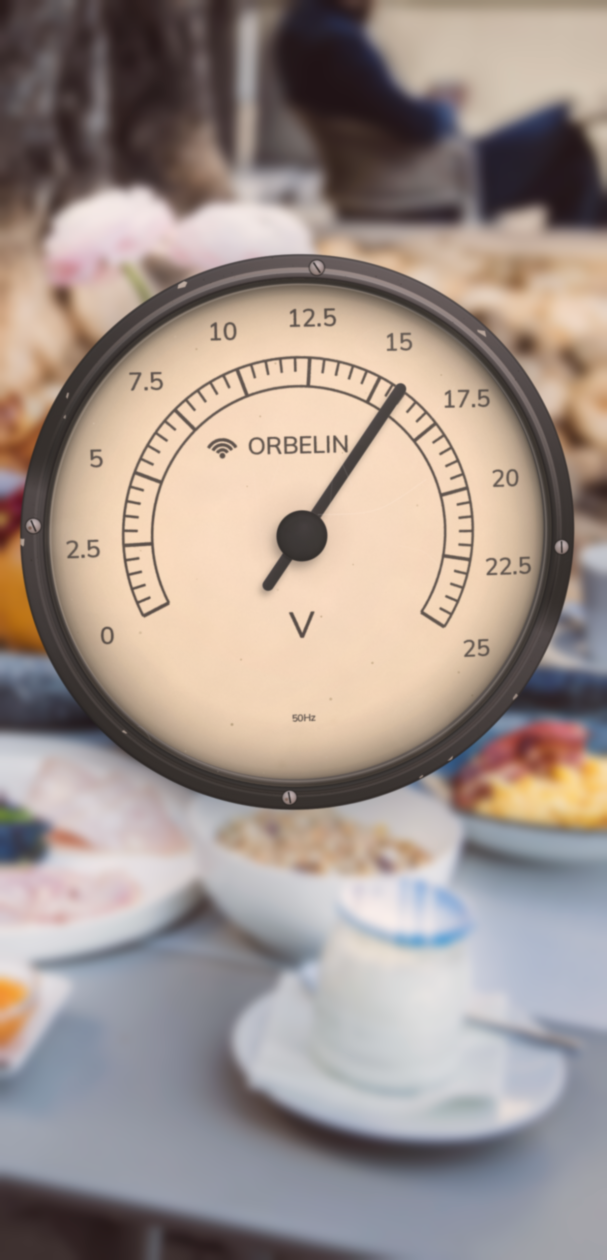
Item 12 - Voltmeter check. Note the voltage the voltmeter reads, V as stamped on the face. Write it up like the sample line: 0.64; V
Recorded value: 15.75; V
